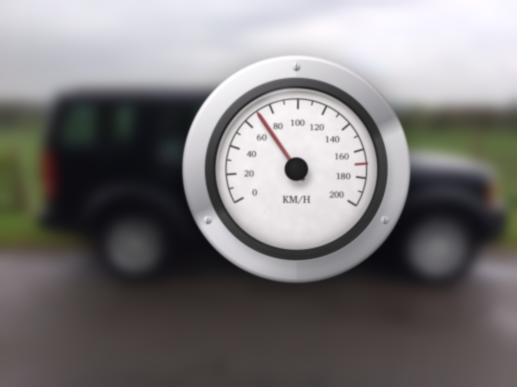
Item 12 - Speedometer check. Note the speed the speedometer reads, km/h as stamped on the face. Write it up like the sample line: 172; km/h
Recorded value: 70; km/h
